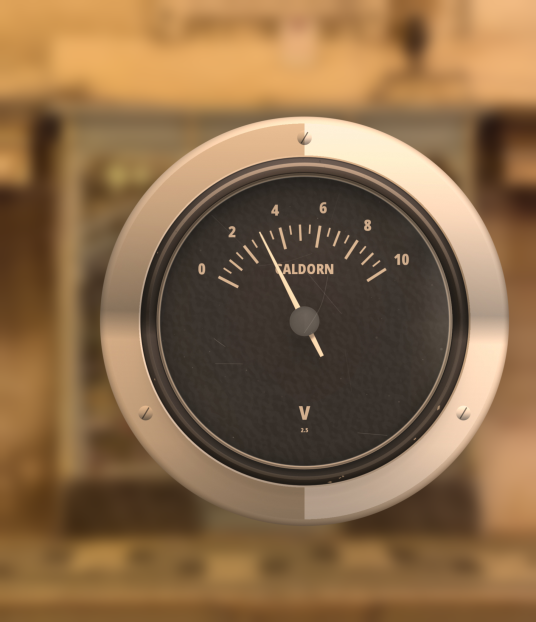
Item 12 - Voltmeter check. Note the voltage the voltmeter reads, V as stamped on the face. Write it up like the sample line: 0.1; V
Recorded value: 3; V
